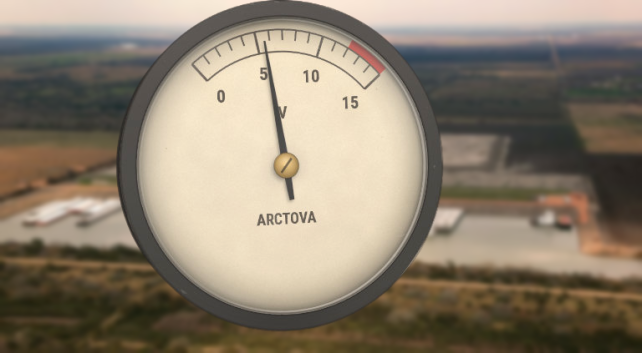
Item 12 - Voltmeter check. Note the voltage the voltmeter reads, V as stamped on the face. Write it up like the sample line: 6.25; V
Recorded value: 5.5; V
